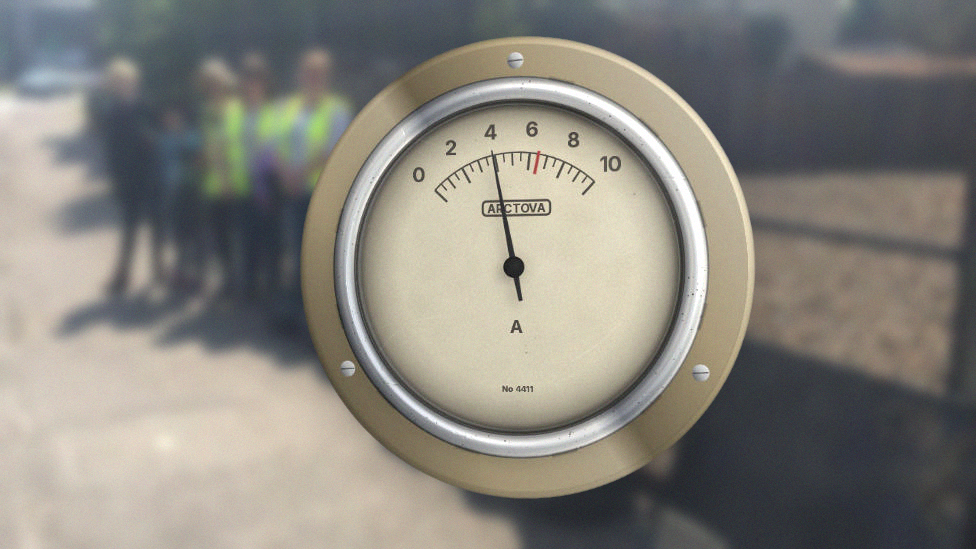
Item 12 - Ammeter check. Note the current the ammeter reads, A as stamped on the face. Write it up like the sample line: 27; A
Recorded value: 4; A
